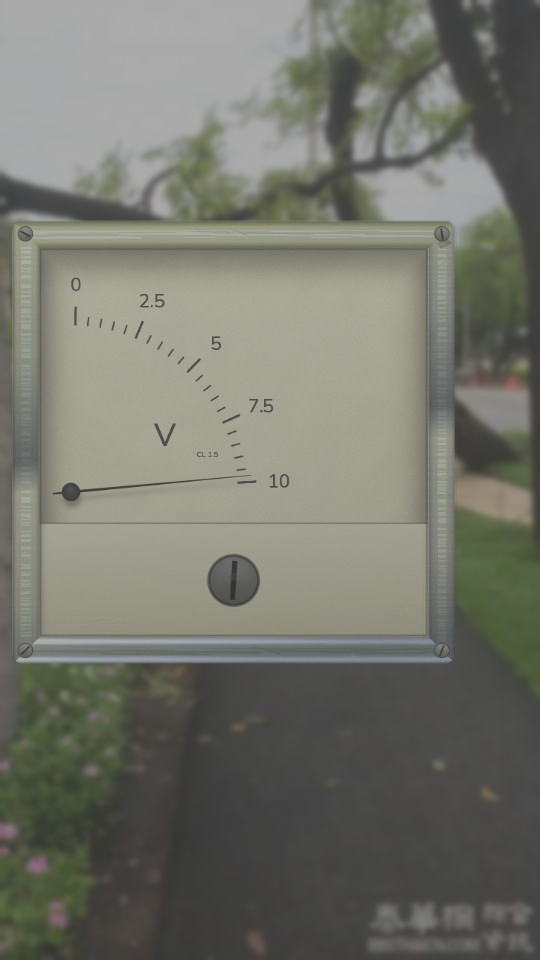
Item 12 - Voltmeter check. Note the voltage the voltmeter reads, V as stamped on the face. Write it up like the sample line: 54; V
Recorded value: 9.75; V
